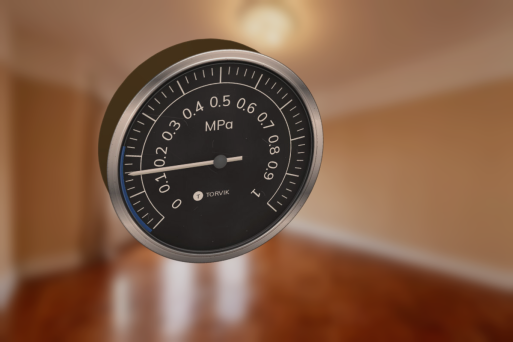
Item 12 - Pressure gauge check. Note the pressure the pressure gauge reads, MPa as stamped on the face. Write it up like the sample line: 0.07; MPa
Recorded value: 0.16; MPa
